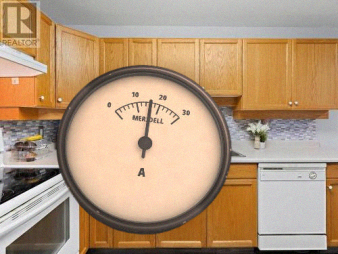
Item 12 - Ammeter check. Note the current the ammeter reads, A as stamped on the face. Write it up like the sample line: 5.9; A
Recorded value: 16; A
